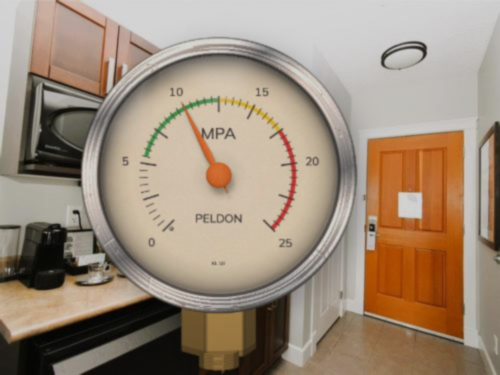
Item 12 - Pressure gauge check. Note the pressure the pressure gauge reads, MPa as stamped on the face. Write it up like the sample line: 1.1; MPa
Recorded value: 10; MPa
